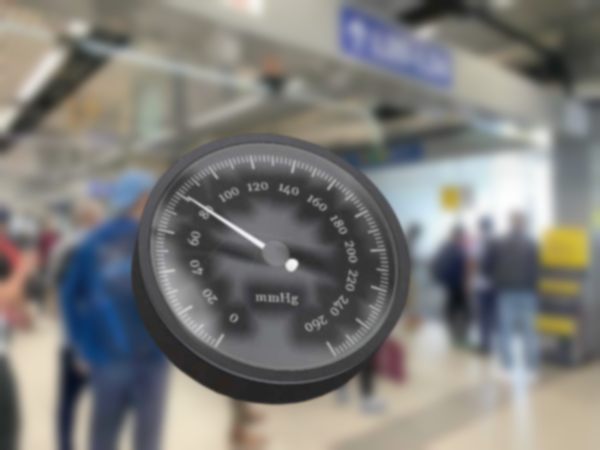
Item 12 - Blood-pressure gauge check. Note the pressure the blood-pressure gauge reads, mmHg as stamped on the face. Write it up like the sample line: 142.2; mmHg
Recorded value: 80; mmHg
